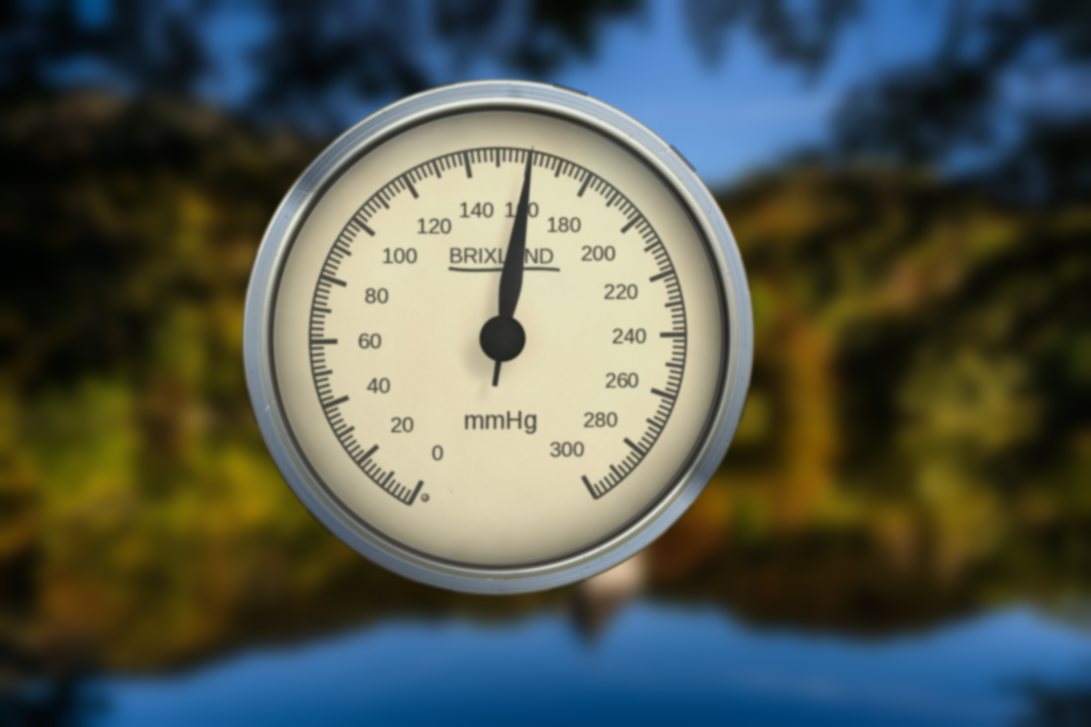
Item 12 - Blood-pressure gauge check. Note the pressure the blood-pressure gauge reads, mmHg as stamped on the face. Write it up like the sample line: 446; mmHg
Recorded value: 160; mmHg
